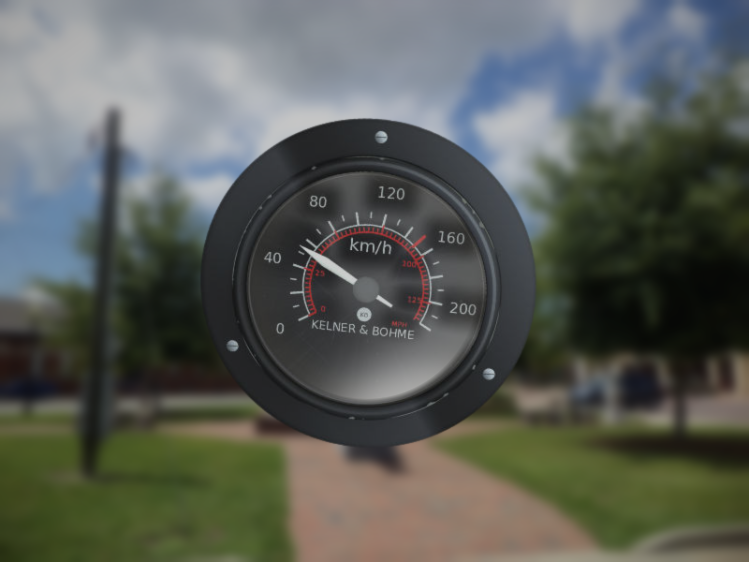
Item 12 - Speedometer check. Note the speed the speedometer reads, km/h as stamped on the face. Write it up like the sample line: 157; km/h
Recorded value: 55; km/h
